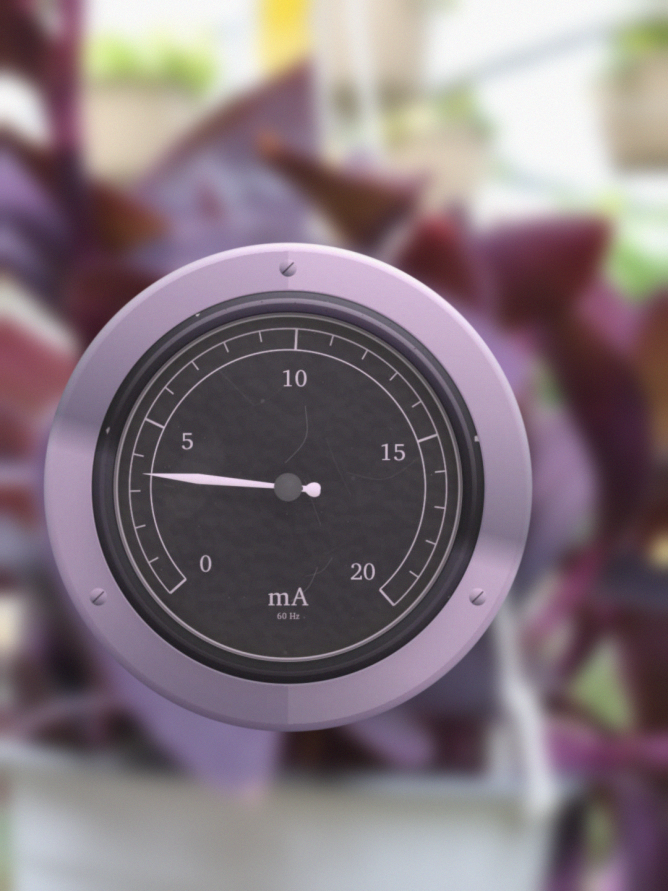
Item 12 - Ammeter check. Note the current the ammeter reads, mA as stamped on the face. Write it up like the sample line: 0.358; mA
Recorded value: 3.5; mA
